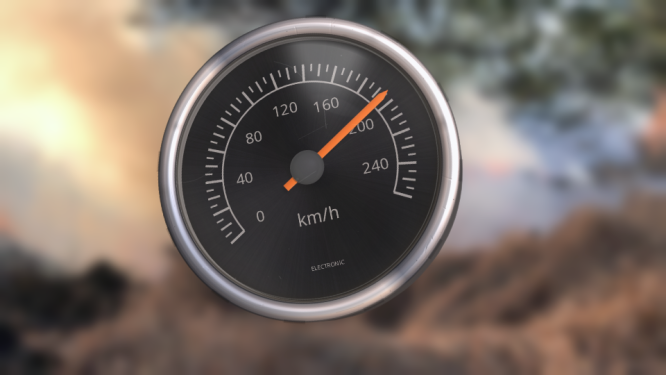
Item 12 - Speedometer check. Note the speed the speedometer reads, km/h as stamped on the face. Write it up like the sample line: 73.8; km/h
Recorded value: 195; km/h
